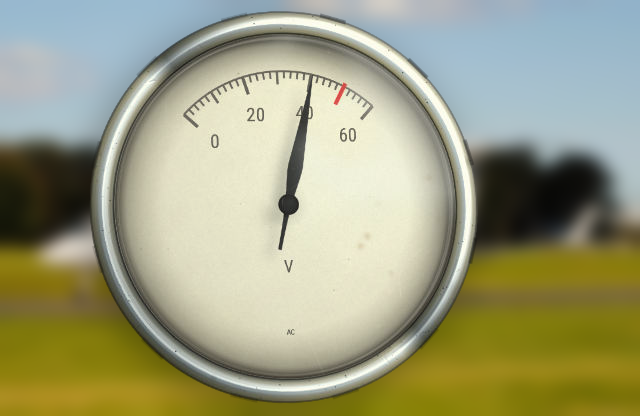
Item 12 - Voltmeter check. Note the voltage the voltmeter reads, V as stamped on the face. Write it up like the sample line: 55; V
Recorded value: 40; V
